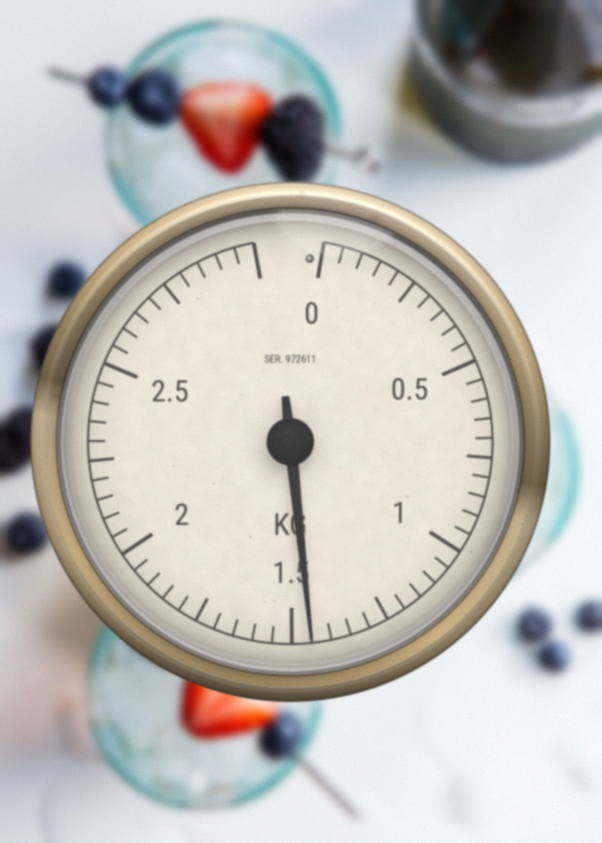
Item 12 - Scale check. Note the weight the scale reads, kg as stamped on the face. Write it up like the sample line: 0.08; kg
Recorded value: 1.45; kg
